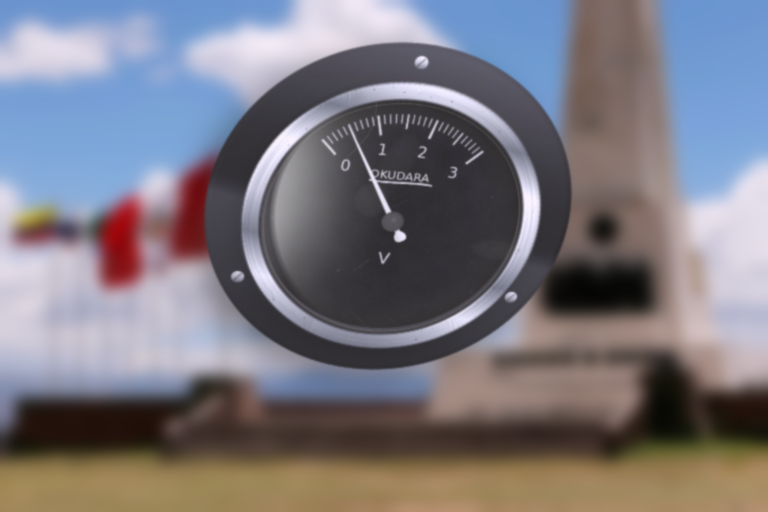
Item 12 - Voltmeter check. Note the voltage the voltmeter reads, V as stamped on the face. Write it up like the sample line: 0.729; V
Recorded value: 0.5; V
